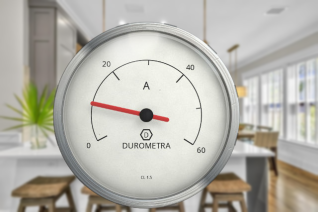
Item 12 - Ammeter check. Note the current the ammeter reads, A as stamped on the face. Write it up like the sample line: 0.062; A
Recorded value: 10; A
